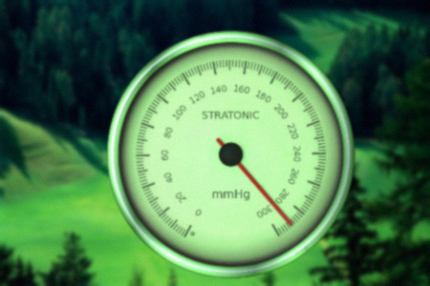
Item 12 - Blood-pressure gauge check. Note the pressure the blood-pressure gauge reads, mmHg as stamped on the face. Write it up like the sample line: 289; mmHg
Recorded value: 290; mmHg
